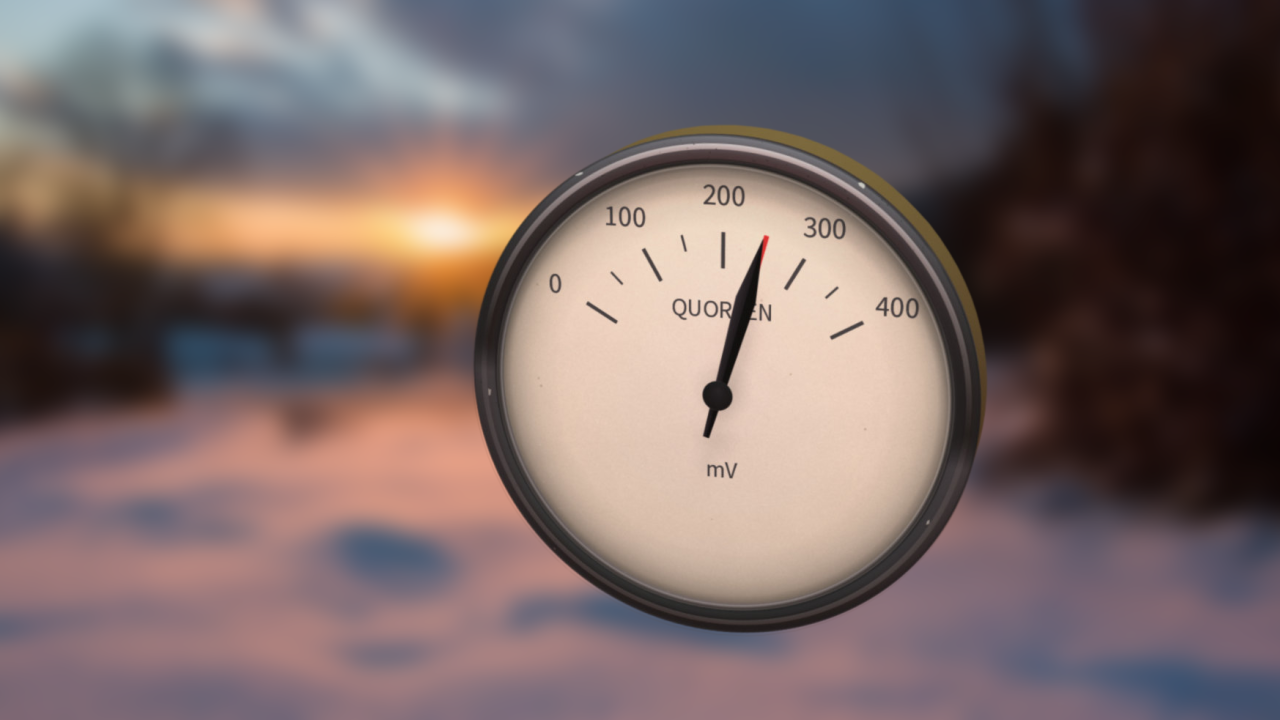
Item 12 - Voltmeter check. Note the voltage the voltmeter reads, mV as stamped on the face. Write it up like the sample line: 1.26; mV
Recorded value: 250; mV
